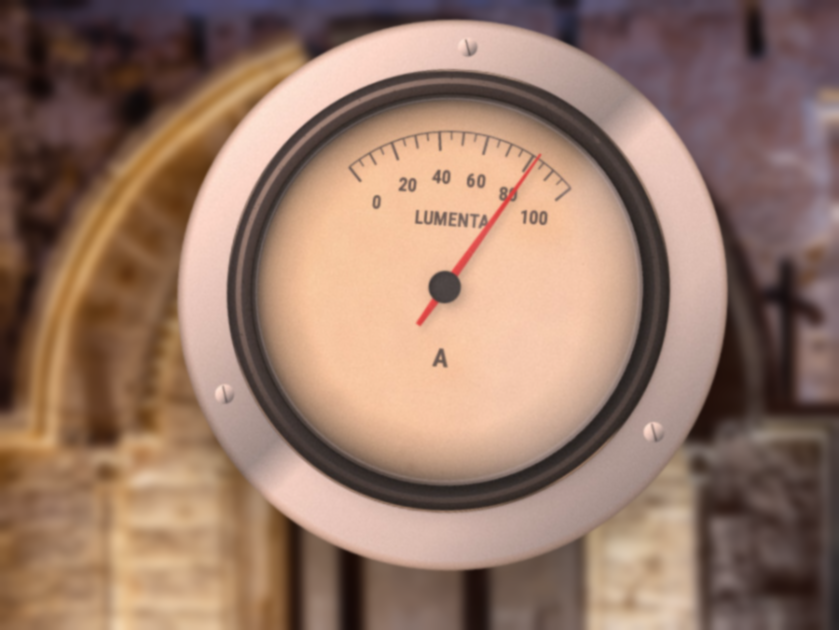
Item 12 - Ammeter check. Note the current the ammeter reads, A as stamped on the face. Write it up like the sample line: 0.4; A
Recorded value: 82.5; A
